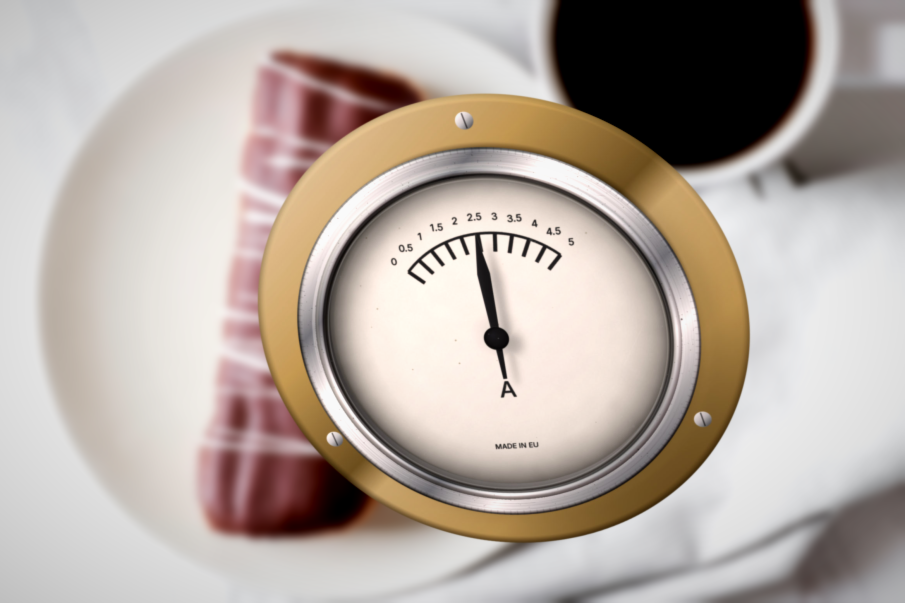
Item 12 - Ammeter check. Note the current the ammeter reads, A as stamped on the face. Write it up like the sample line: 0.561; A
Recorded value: 2.5; A
